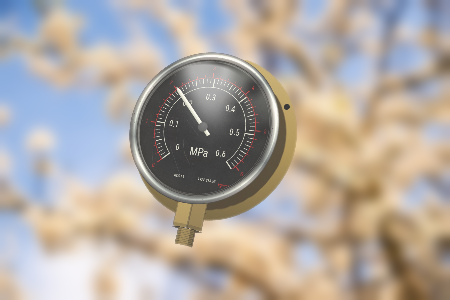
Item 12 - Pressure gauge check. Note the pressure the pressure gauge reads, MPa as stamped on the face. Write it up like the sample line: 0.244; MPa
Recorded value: 0.2; MPa
